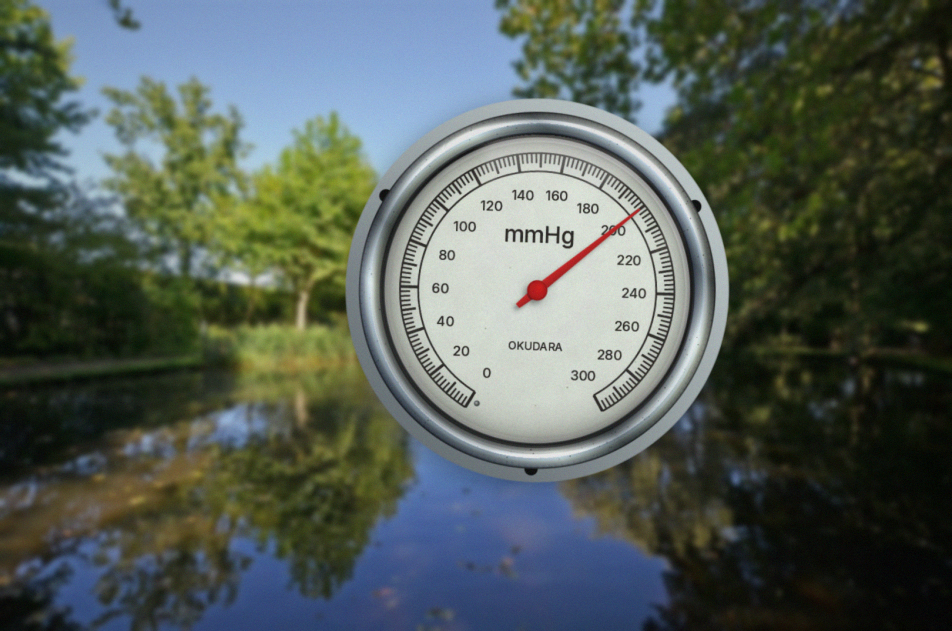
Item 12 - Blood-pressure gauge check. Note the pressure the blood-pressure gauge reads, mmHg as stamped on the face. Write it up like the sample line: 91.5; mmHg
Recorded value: 200; mmHg
